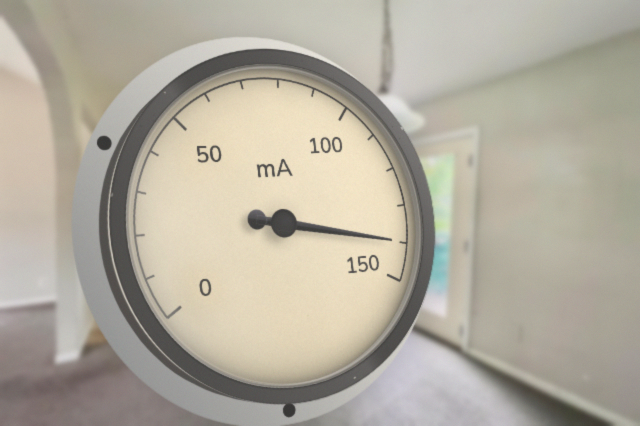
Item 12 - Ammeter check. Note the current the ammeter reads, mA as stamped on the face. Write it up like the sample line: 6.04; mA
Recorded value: 140; mA
